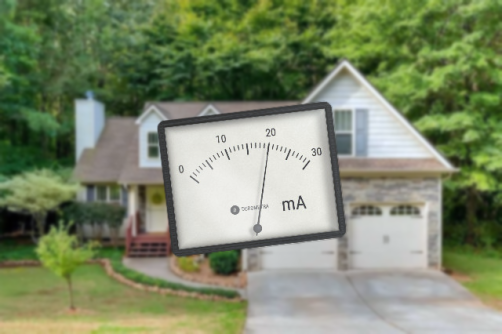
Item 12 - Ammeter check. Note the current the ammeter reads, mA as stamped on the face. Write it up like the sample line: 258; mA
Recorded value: 20; mA
